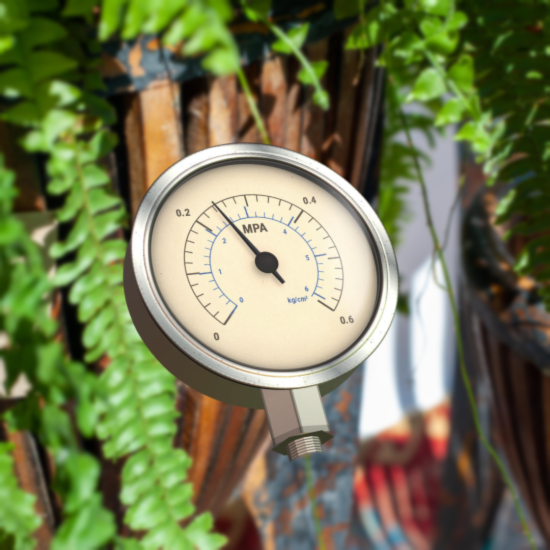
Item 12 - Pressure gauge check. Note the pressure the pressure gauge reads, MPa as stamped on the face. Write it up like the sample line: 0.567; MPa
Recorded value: 0.24; MPa
